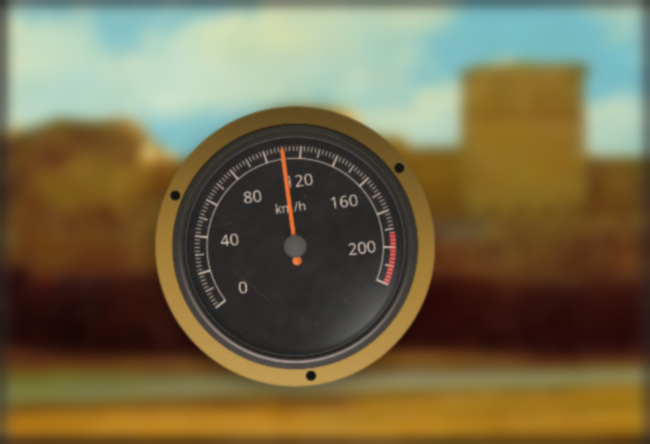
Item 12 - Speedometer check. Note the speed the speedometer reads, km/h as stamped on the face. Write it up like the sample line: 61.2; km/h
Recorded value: 110; km/h
